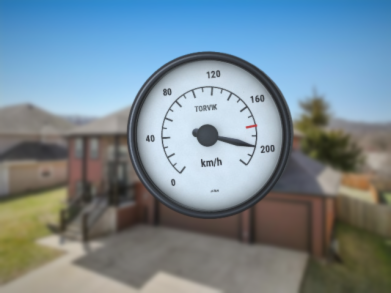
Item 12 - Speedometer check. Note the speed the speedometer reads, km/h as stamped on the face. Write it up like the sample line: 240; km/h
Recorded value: 200; km/h
